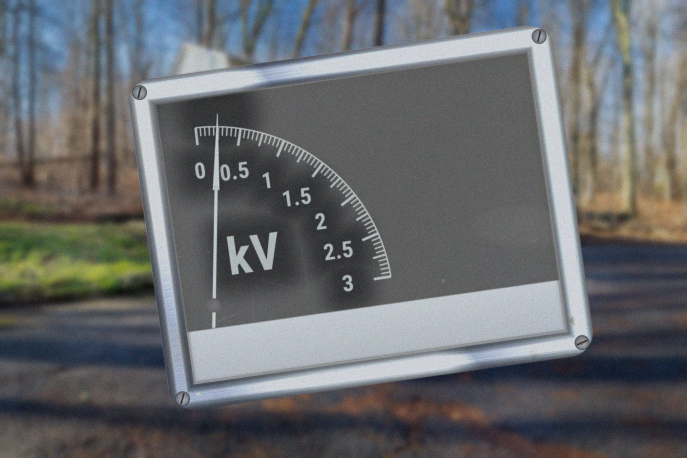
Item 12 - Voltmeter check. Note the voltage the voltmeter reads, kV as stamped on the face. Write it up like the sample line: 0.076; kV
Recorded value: 0.25; kV
